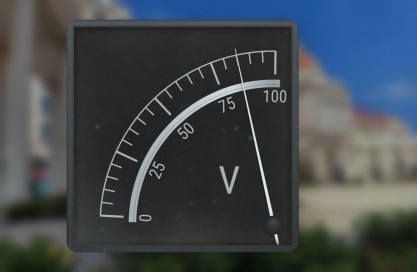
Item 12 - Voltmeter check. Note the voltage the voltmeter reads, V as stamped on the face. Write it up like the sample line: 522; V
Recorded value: 85; V
